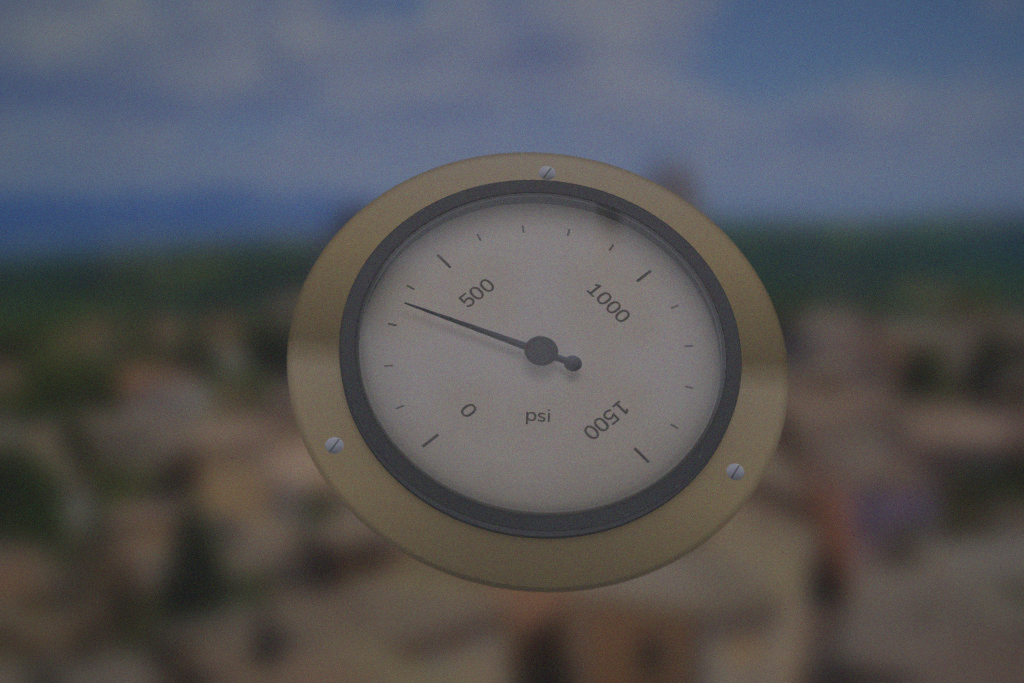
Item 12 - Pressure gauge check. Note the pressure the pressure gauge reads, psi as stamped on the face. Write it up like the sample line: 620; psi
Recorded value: 350; psi
